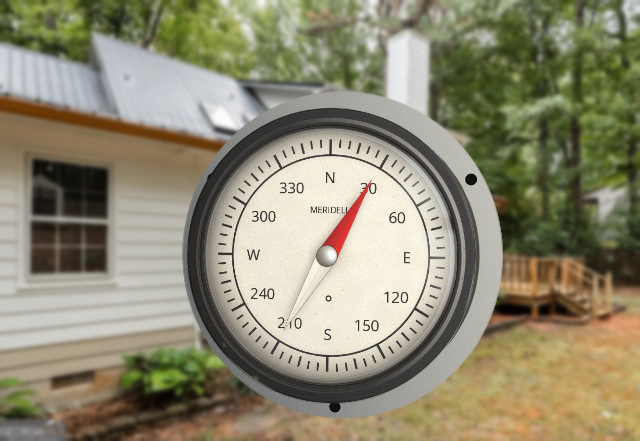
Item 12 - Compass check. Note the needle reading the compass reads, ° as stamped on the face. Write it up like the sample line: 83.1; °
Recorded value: 30; °
